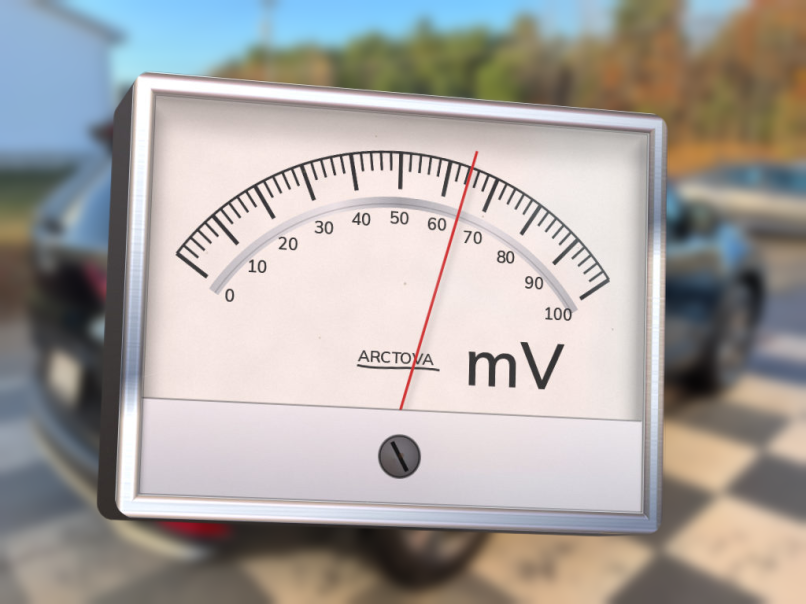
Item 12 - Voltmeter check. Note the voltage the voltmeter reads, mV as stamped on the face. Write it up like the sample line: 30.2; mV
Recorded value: 64; mV
